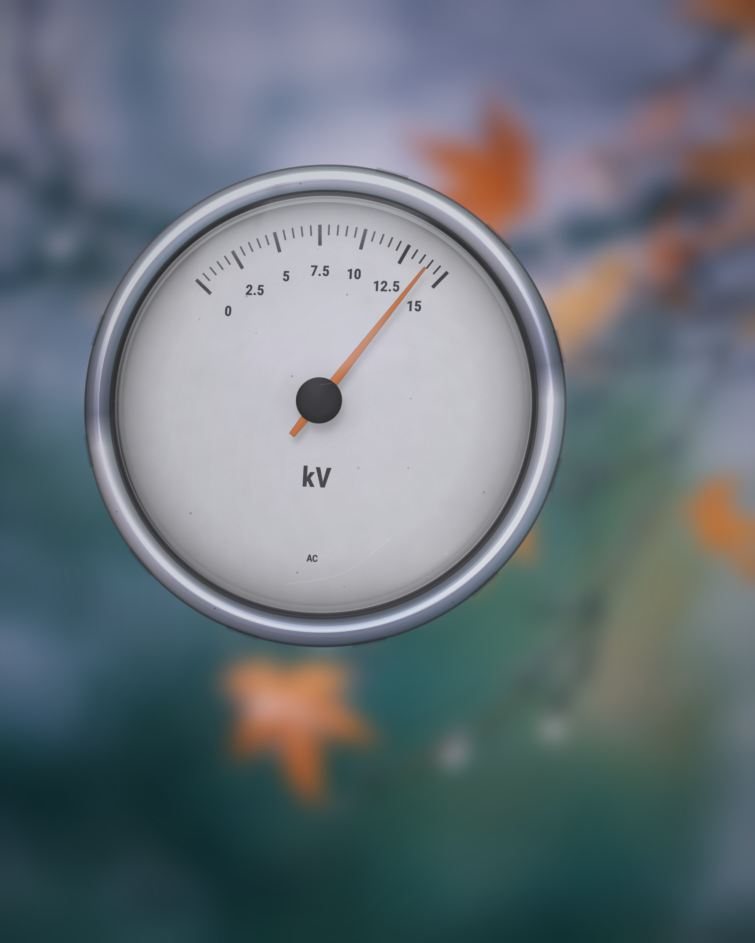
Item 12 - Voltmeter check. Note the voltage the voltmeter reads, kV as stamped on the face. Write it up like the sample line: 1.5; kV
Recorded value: 14; kV
